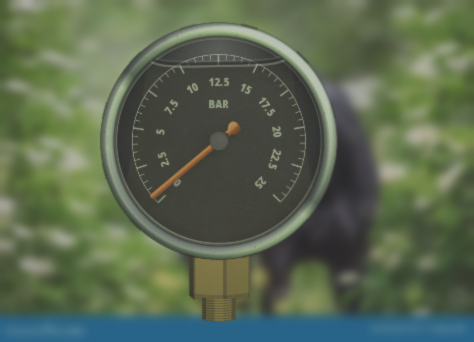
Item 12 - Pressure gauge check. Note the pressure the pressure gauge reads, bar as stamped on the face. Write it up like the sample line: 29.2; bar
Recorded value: 0.5; bar
